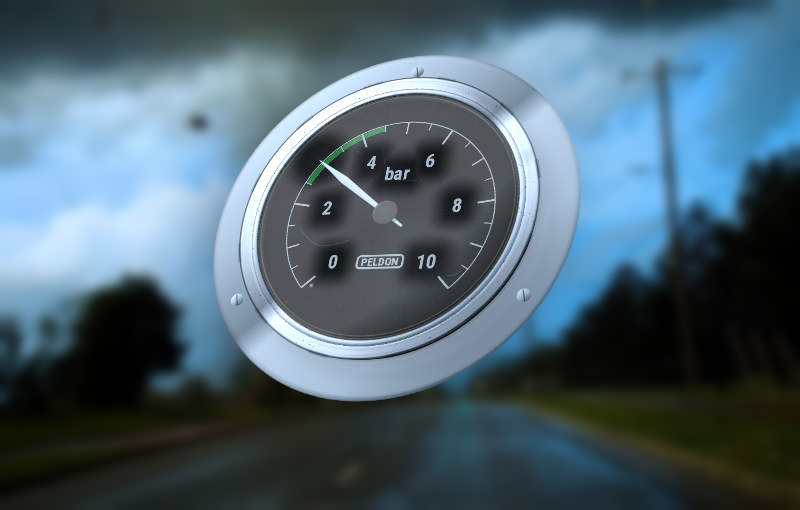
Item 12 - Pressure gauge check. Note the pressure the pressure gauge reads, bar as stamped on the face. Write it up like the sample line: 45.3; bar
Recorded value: 3; bar
